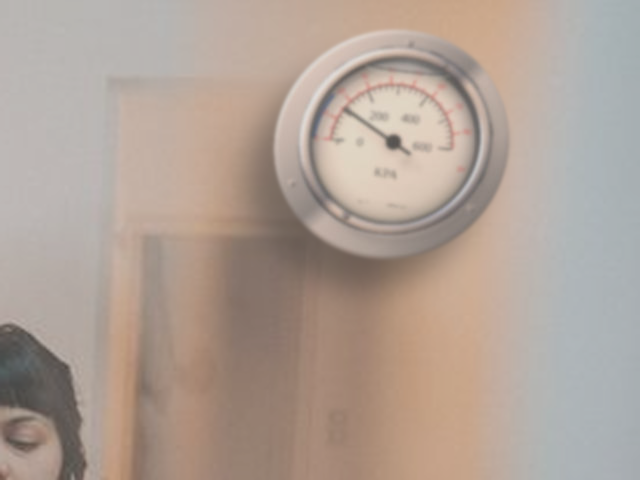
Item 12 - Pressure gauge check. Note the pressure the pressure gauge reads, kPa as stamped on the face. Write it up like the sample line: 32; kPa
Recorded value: 100; kPa
